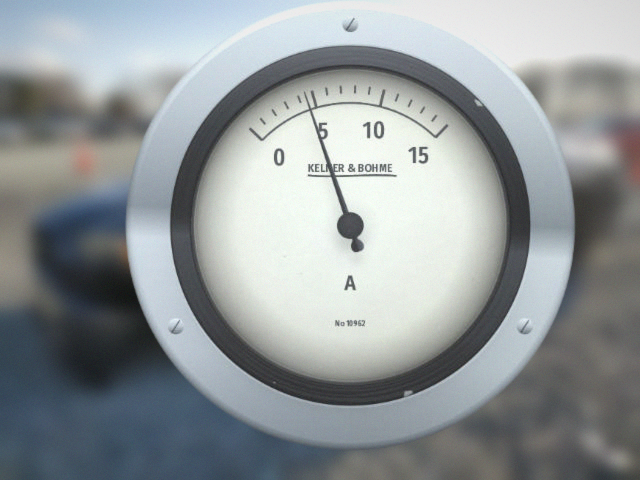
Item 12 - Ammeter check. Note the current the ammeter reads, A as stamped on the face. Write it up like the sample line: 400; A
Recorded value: 4.5; A
